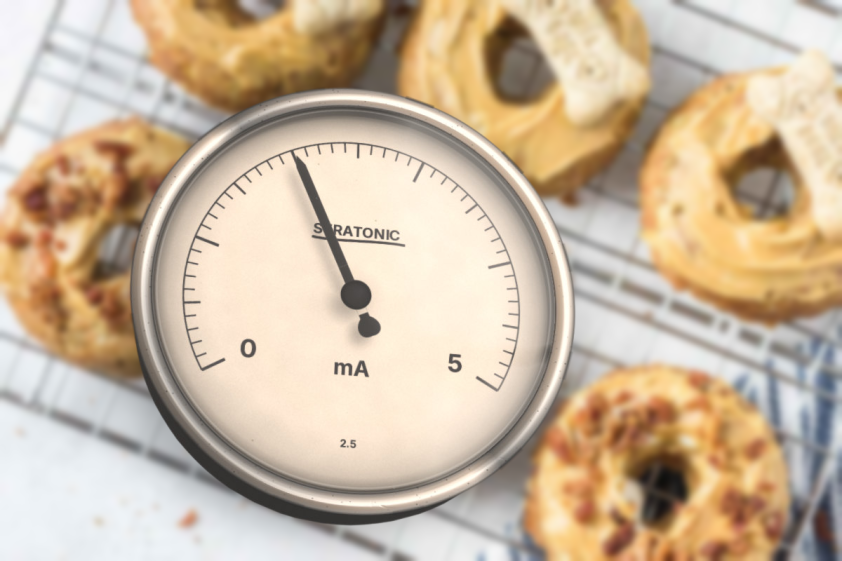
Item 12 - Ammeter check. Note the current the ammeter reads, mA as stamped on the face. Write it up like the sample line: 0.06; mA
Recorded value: 2; mA
